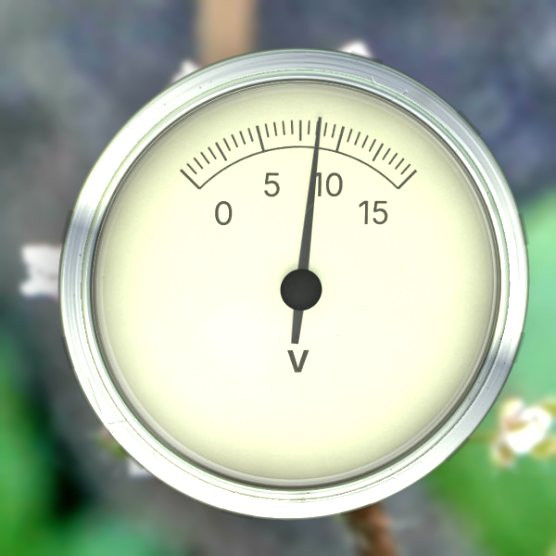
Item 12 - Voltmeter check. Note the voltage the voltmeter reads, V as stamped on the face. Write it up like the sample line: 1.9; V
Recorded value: 8.5; V
